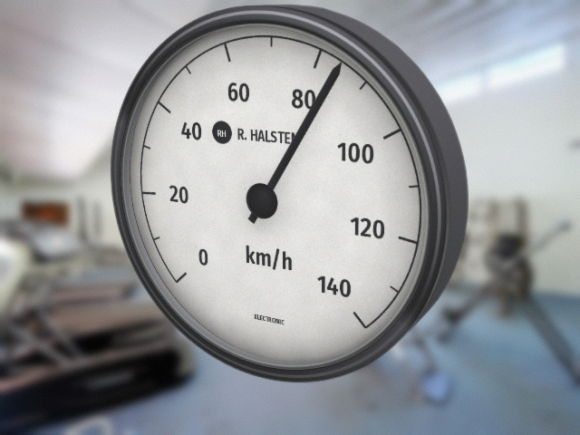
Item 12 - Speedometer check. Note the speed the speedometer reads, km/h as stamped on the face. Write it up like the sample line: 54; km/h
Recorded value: 85; km/h
